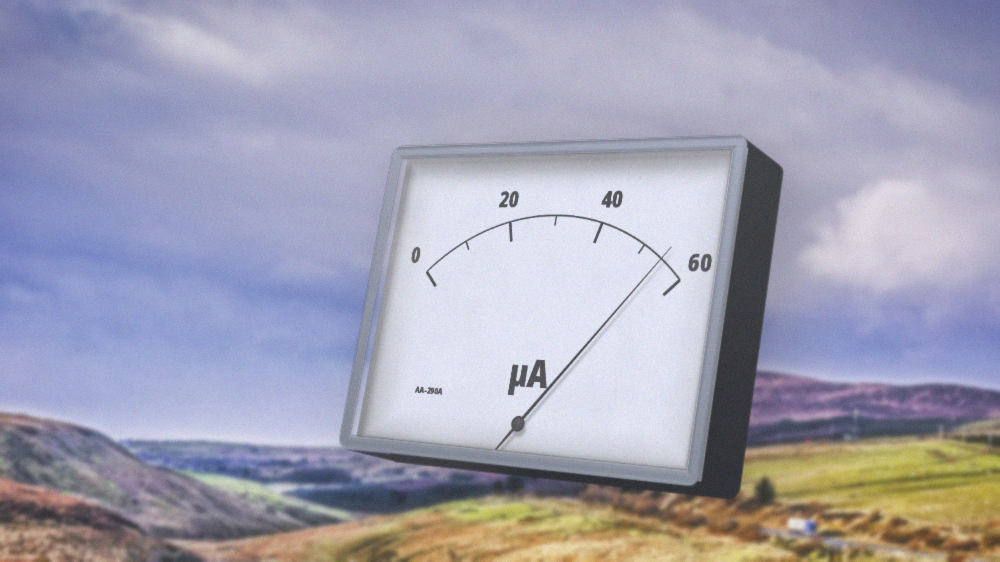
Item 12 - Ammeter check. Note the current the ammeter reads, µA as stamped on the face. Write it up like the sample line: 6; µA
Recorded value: 55; µA
